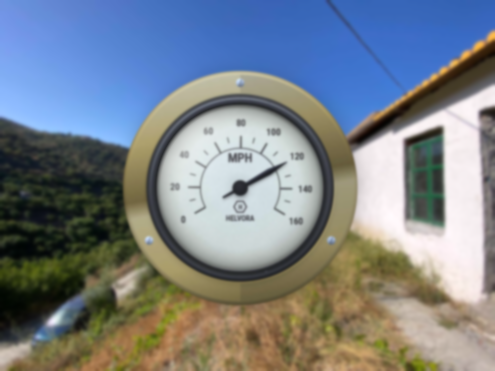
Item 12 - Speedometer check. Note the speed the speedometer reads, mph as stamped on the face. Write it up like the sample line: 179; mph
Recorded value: 120; mph
